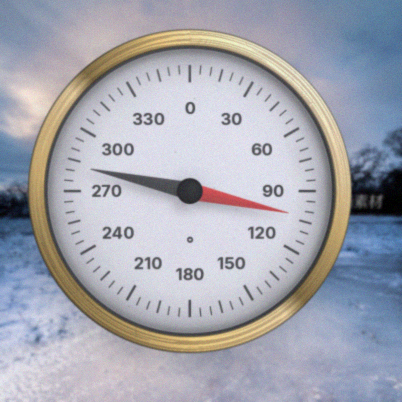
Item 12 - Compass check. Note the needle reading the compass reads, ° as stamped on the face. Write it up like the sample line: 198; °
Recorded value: 102.5; °
